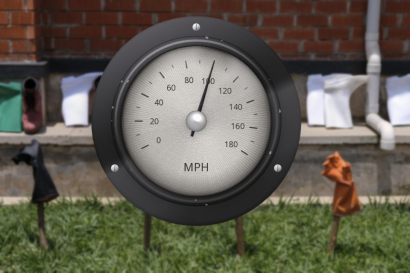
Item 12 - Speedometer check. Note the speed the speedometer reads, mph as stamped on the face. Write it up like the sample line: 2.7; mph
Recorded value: 100; mph
